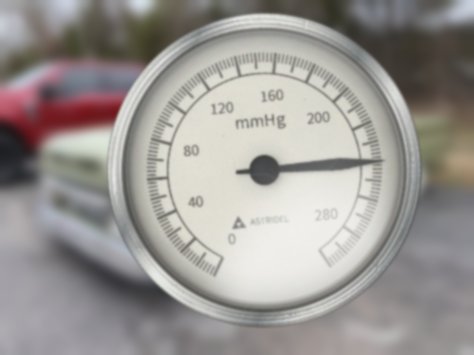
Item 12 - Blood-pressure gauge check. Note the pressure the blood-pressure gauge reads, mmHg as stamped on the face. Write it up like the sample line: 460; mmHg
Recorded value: 240; mmHg
